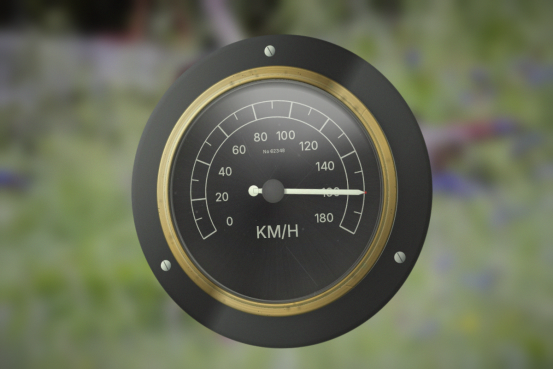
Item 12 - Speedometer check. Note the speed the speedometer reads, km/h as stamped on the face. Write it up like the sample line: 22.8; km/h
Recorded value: 160; km/h
